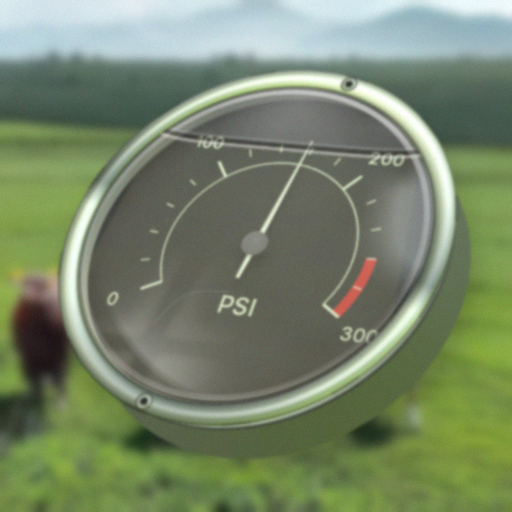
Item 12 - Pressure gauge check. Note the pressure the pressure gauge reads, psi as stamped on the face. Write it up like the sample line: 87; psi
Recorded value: 160; psi
